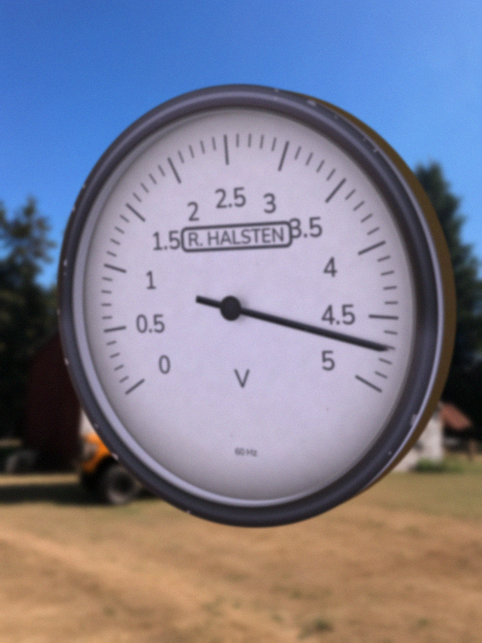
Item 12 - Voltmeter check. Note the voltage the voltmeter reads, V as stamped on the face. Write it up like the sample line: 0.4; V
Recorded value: 4.7; V
